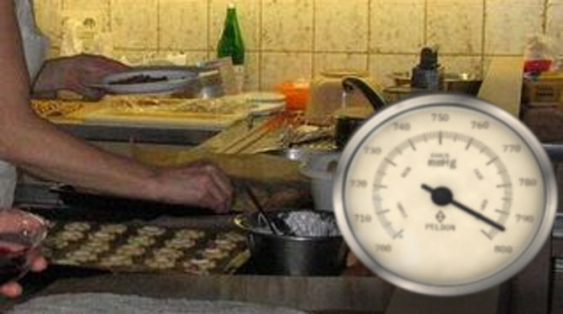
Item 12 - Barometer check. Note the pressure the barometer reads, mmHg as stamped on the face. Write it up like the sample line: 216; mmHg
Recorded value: 795; mmHg
